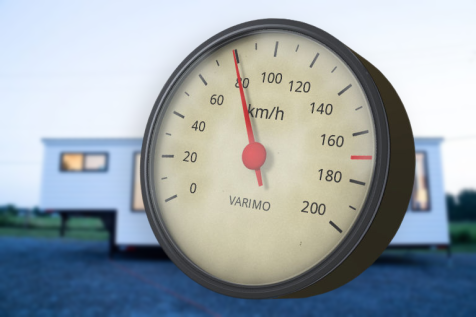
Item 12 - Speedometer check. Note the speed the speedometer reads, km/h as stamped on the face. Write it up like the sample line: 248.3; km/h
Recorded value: 80; km/h
